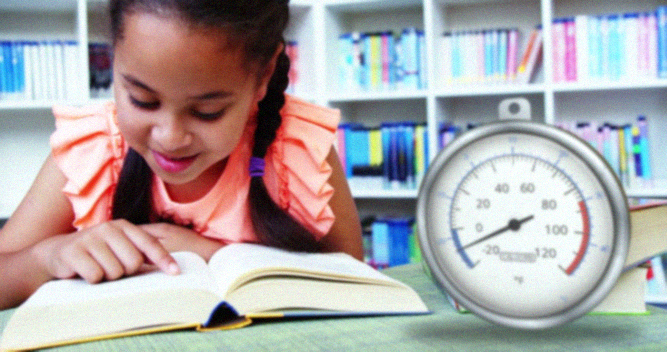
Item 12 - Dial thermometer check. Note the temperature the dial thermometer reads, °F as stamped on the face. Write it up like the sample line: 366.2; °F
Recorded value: -10; °F
